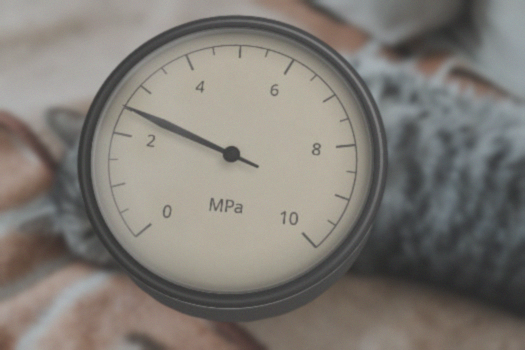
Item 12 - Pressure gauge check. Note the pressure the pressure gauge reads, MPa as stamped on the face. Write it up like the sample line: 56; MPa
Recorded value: 2.5; MPa
